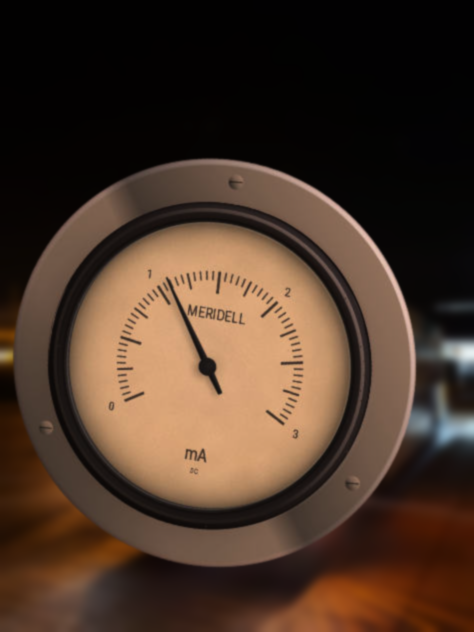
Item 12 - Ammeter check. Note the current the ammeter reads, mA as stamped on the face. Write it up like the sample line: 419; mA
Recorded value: 1.1; mA
